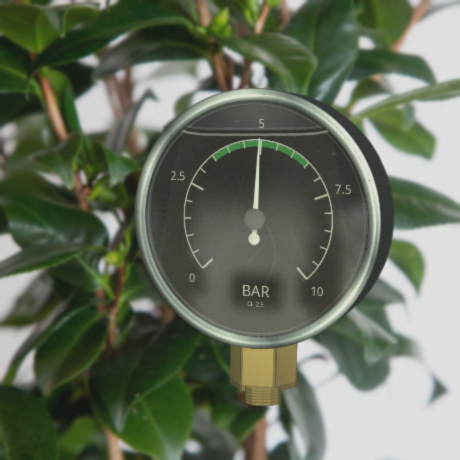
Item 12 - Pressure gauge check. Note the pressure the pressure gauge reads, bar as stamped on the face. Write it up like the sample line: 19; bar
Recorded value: 5; bar
